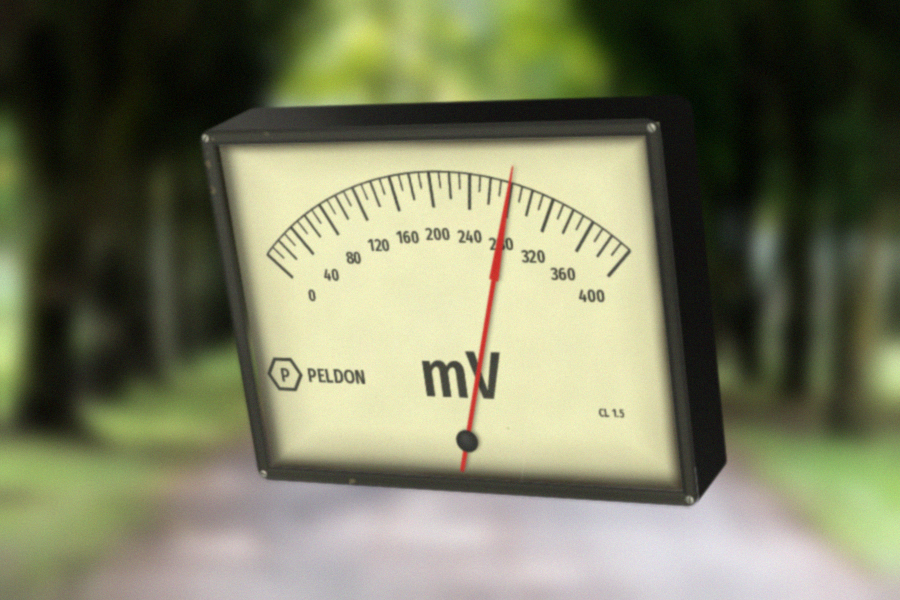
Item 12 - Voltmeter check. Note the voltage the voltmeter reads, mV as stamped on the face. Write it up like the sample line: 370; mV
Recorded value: 280; mV
